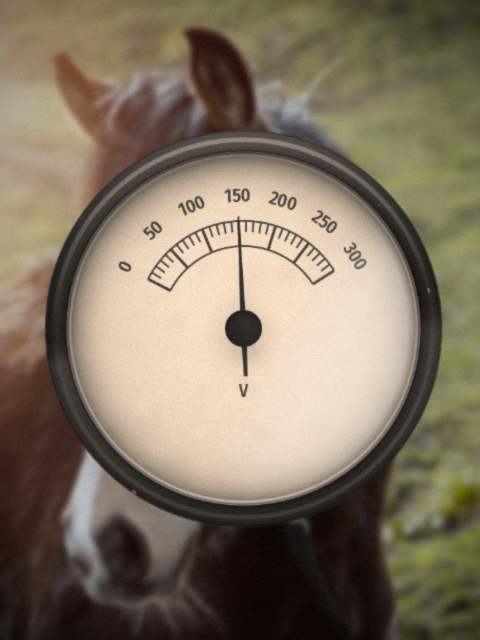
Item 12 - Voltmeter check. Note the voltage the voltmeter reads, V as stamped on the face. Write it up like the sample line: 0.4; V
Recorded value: 150; V
